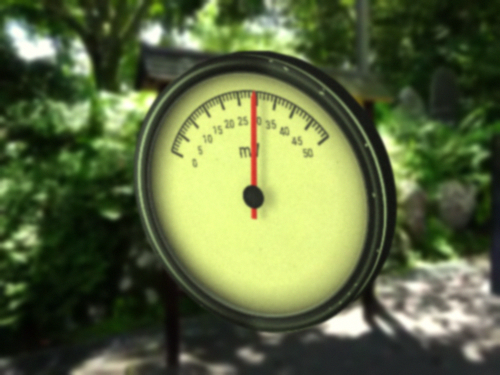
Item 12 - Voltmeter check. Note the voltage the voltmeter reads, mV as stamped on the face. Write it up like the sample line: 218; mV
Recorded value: 30; mV
